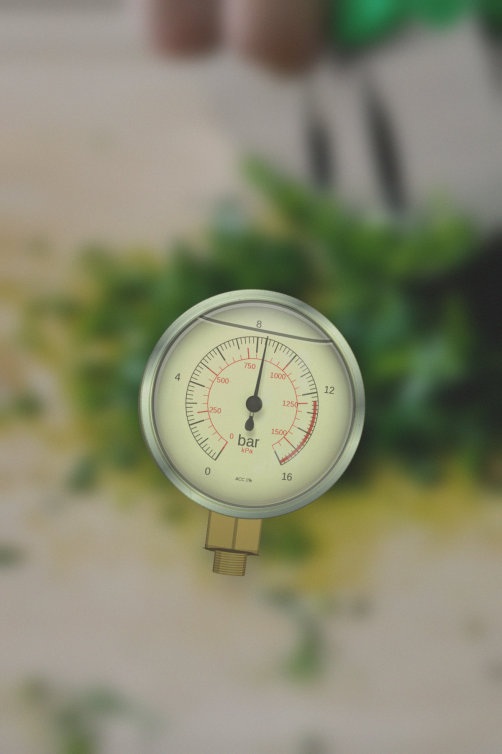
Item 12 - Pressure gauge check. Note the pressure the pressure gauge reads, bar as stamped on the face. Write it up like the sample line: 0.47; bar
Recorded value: 8.4; bar
